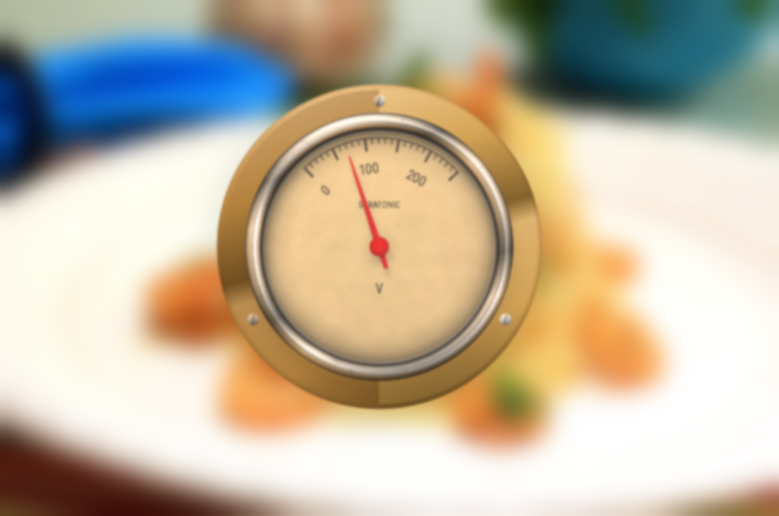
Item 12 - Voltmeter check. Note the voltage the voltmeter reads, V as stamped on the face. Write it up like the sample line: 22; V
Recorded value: 70; V
